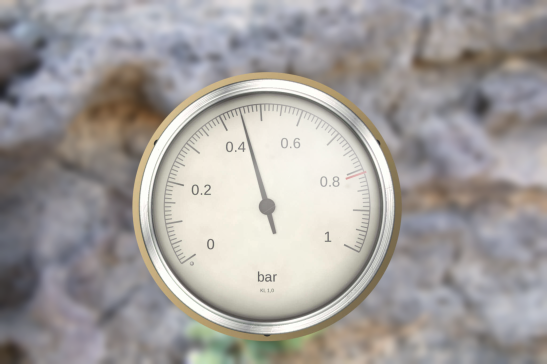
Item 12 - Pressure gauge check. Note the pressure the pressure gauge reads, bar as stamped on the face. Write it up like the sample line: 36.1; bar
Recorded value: 0.45; bar
